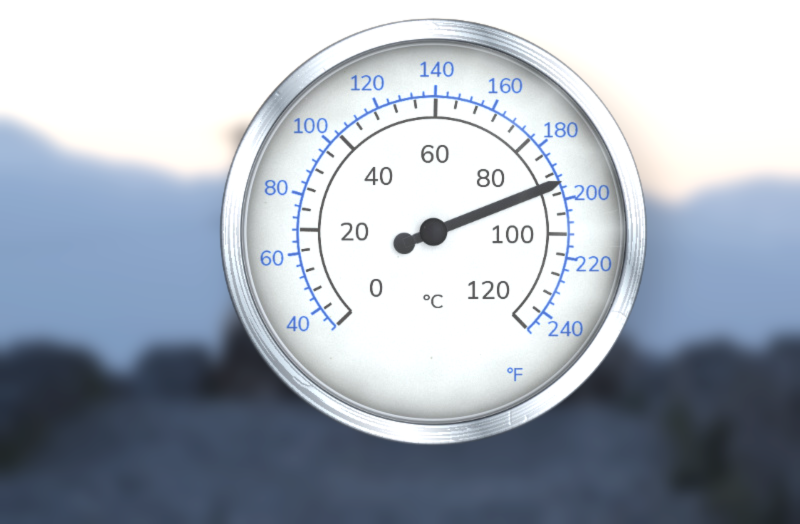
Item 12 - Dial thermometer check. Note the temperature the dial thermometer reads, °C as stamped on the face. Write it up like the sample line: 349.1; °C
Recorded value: 90; °C
